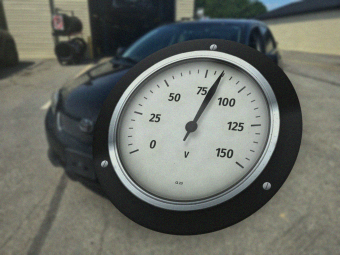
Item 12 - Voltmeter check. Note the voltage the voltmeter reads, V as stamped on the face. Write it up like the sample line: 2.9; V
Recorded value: 85; V
